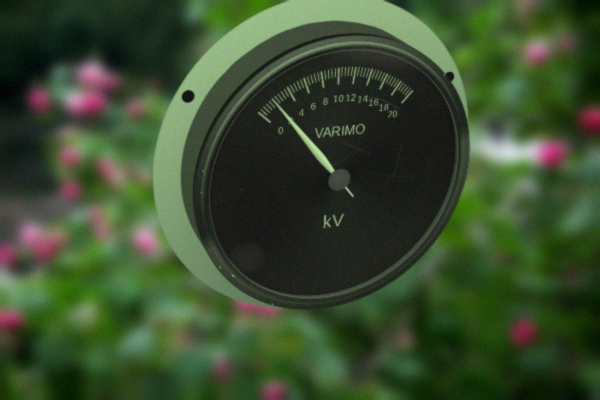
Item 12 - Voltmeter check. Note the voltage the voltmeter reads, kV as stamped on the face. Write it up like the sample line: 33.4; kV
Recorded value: 2; kV
